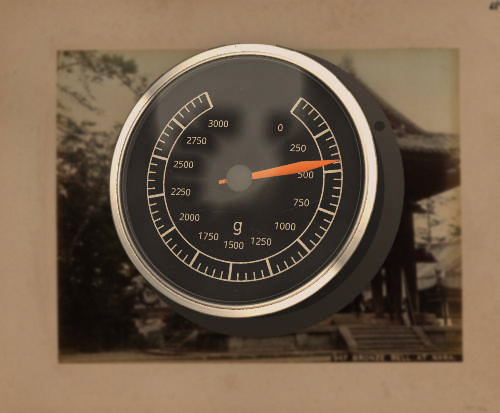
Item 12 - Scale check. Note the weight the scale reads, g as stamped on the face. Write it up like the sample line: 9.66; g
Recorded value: 450; g
